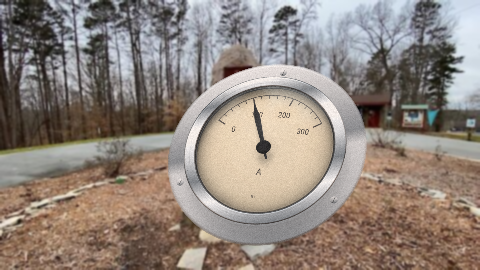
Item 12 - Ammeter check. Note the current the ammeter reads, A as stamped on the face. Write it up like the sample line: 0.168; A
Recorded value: 100; A
